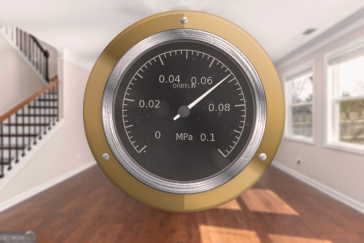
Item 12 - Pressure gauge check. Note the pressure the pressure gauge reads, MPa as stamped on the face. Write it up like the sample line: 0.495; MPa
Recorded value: 0.068; MPa
